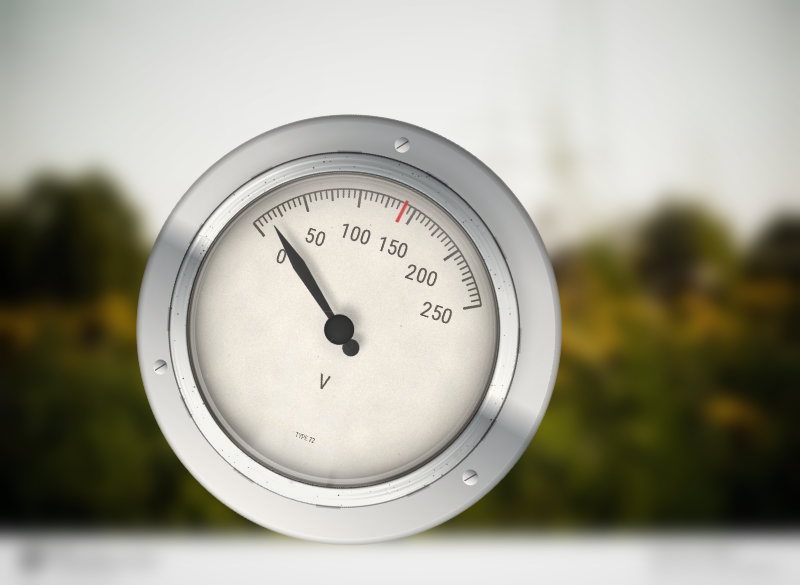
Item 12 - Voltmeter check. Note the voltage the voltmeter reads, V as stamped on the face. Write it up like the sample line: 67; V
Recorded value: 15; V
